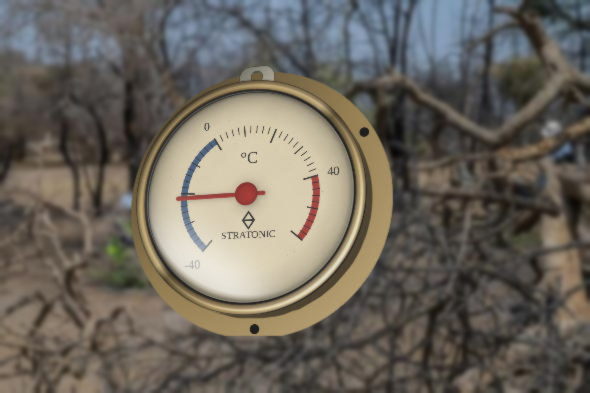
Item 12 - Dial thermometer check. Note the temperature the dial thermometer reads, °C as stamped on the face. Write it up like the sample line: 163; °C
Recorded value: -22; °C
